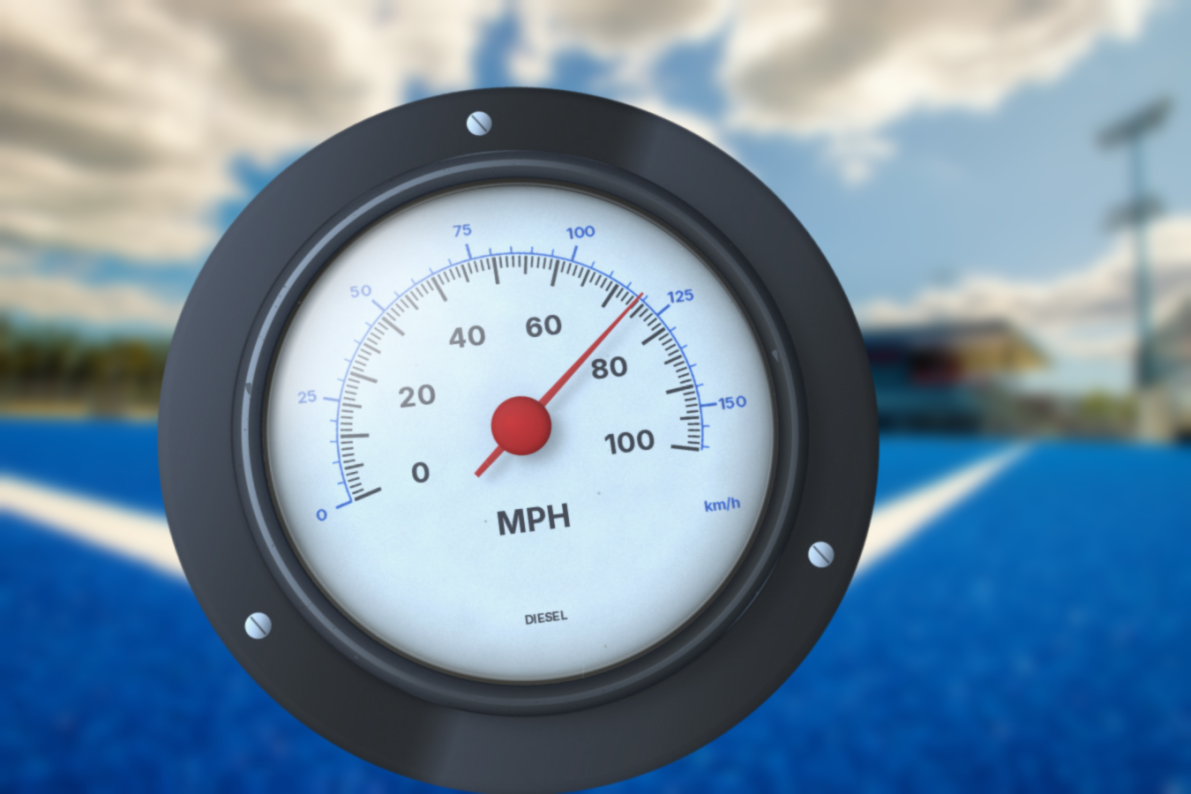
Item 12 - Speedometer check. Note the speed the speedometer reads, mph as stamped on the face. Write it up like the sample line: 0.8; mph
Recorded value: 74; mph
